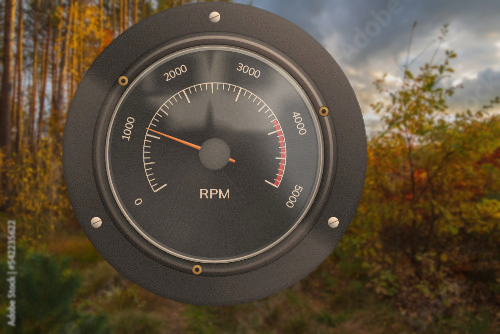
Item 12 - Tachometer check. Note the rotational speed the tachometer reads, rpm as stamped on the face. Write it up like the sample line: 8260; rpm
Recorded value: 1100; rpm
